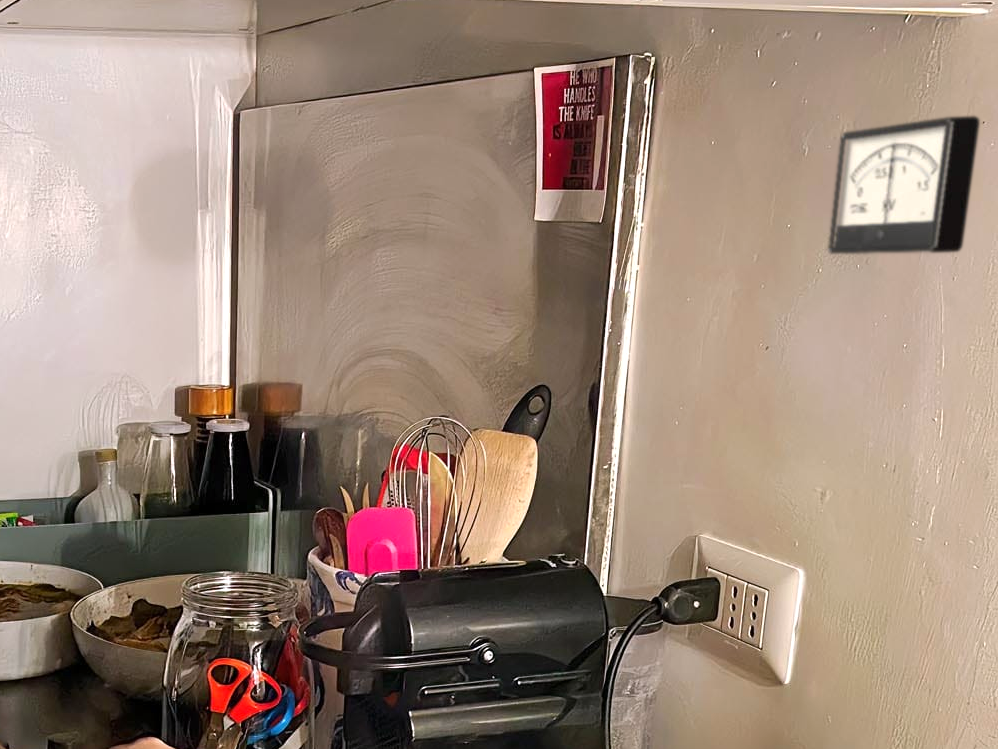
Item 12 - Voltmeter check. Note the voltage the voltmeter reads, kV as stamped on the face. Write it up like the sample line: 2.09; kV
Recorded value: 0.75; kV
